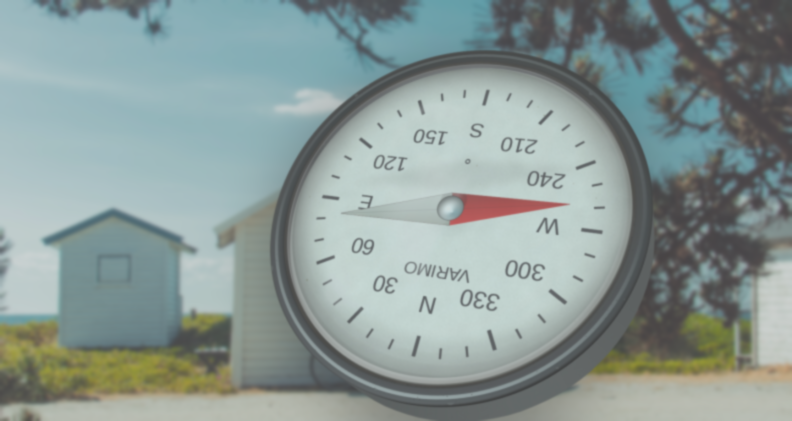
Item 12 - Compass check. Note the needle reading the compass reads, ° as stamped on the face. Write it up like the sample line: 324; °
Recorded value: 260; °
